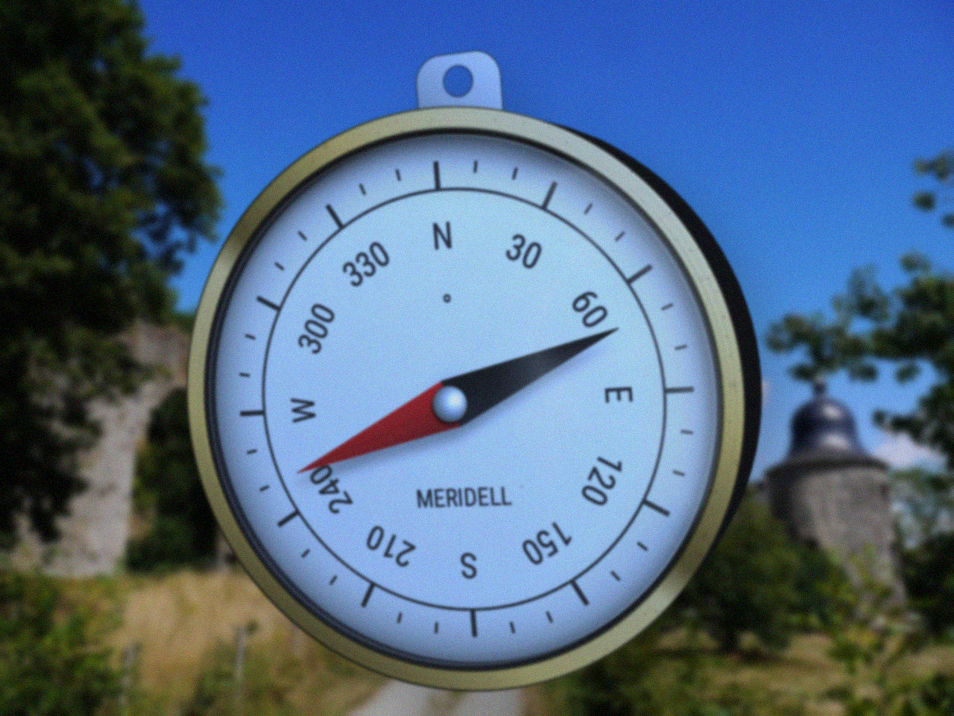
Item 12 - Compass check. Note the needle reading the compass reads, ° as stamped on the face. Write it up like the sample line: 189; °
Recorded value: 250; °
